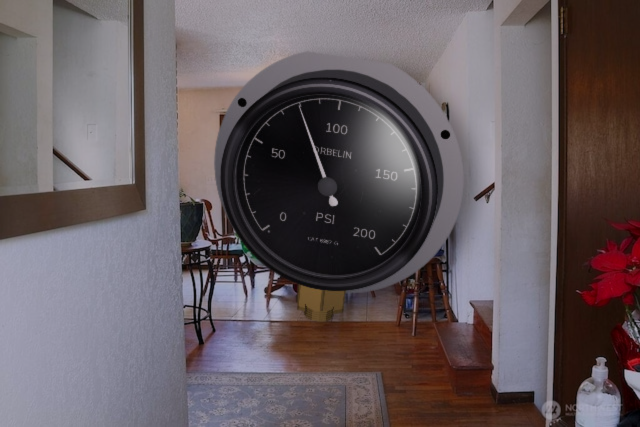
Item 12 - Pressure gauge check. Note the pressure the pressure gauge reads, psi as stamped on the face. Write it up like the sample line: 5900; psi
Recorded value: 80; psi
